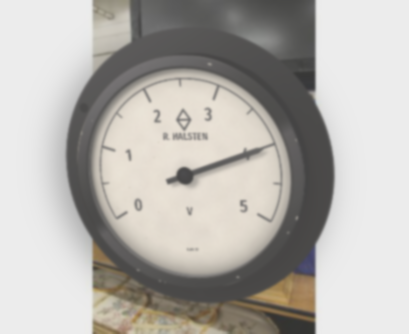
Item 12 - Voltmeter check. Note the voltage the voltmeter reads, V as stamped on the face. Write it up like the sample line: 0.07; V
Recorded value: 4; V
